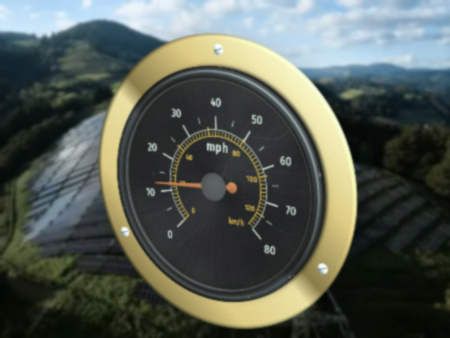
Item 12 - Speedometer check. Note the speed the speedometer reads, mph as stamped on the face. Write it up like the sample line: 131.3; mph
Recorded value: 12.5; mph
